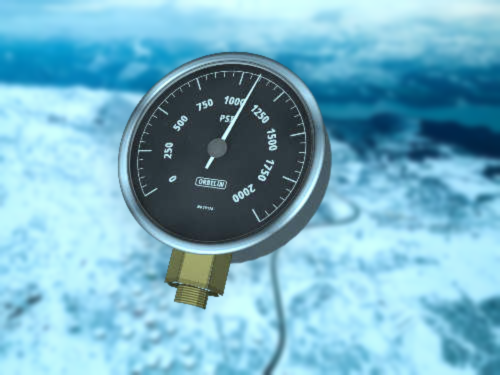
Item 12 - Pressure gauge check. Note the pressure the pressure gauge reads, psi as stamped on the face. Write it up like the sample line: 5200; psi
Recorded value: 1100; psi
